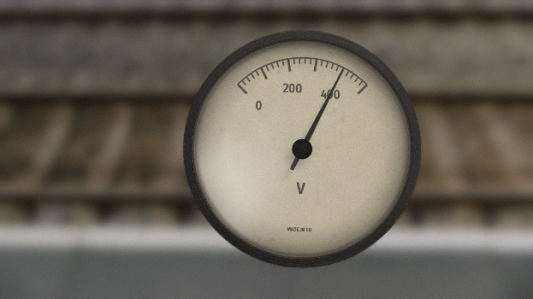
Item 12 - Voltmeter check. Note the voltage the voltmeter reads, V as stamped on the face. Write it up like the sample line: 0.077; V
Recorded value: 400; V
